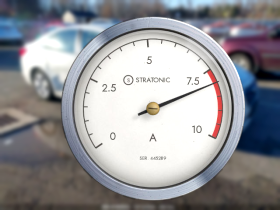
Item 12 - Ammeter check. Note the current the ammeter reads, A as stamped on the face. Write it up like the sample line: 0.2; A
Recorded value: 8; A
